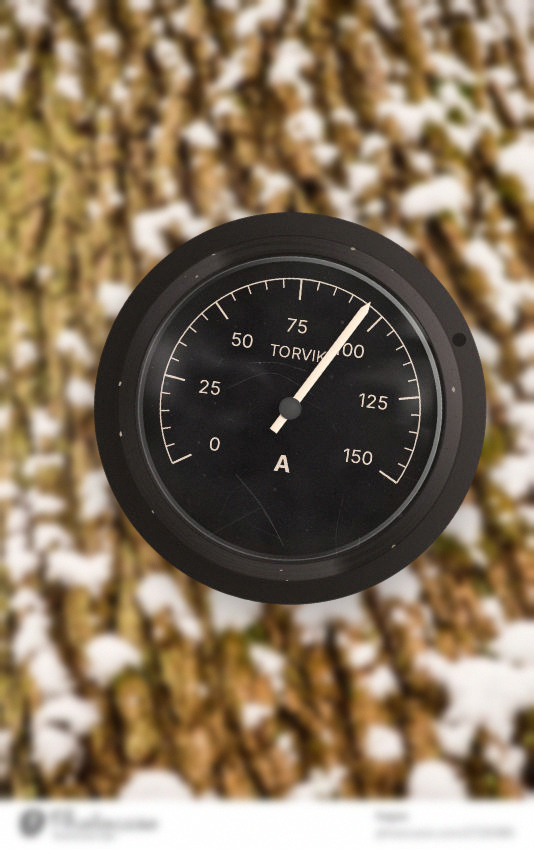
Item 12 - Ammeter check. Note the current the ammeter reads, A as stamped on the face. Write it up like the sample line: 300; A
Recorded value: 95; A
